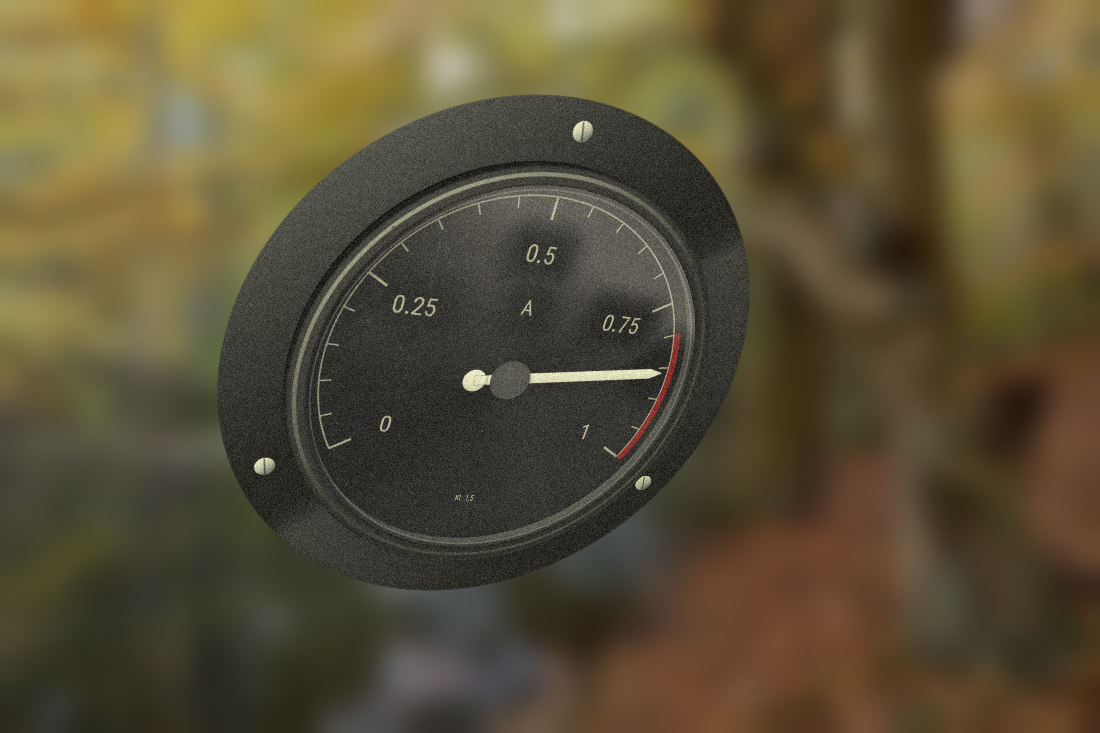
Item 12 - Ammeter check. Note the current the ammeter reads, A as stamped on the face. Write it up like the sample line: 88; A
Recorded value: 0.85; A
